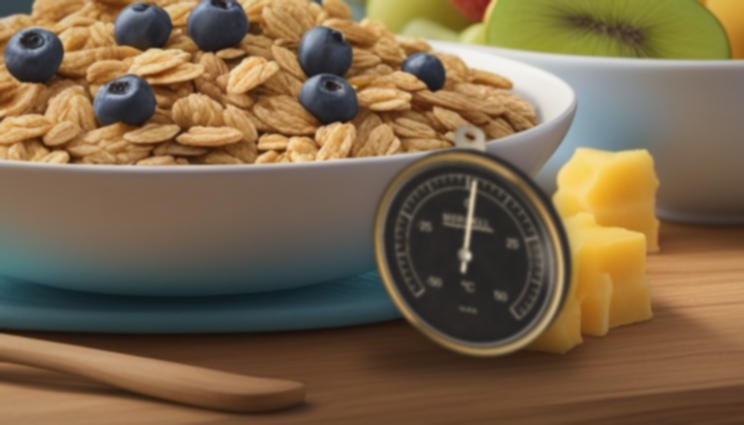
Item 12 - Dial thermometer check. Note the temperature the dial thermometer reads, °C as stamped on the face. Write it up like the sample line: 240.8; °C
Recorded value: 2.5; °C
